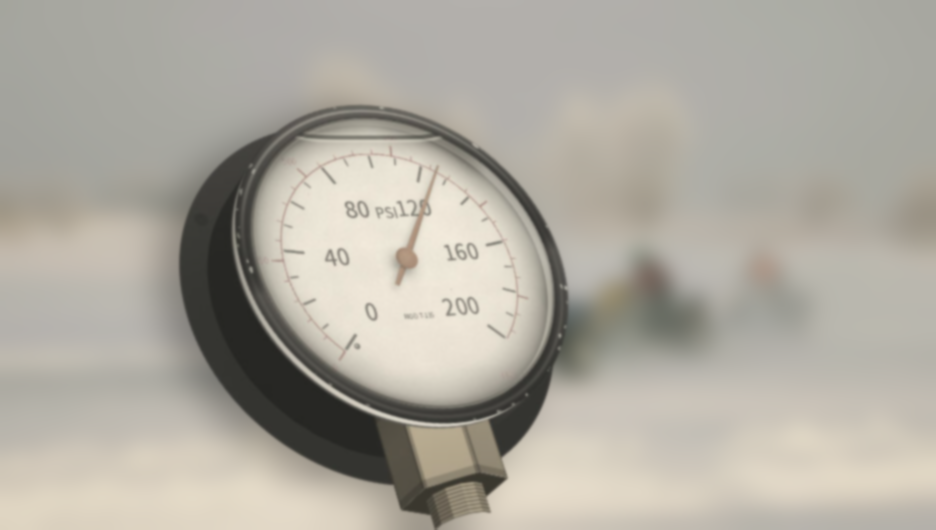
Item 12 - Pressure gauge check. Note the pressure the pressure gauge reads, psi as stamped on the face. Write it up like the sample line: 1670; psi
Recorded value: 125; psi
